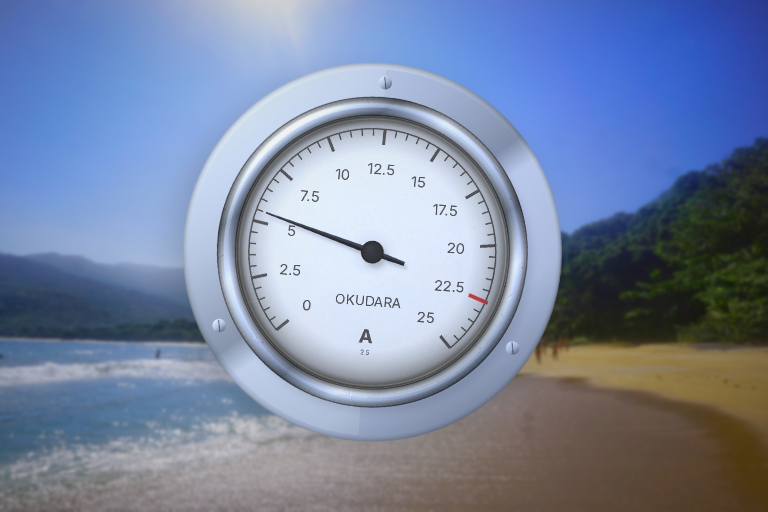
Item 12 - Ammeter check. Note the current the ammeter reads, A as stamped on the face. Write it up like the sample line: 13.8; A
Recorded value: 5.5; A
